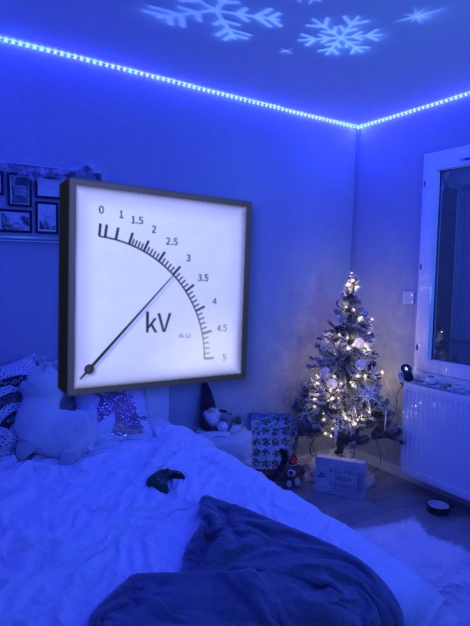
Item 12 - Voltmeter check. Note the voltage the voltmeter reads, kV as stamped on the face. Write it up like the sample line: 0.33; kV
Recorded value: 3; kV
